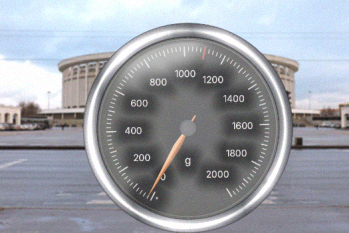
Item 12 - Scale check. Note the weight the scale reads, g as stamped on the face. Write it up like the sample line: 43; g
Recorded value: 20; g
